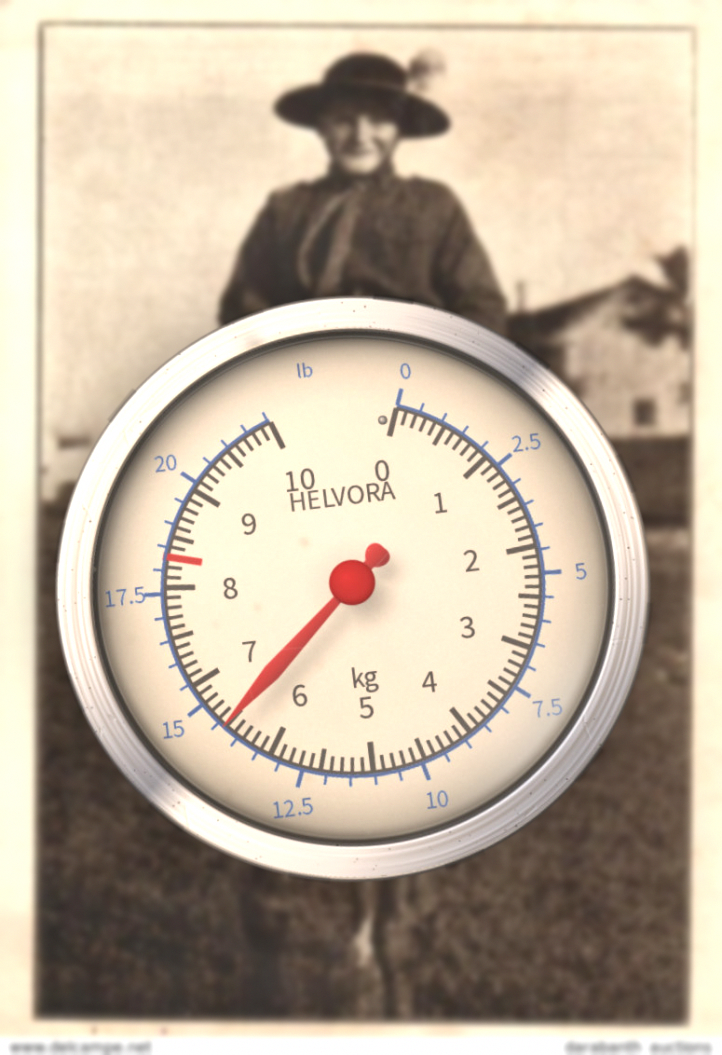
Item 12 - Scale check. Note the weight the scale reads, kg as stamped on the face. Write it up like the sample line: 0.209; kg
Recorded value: 6.5; kg
